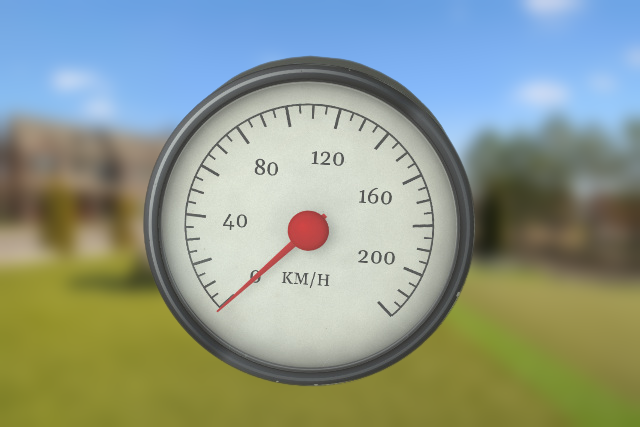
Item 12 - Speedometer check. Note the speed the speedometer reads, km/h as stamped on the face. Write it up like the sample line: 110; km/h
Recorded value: 0; km/h
